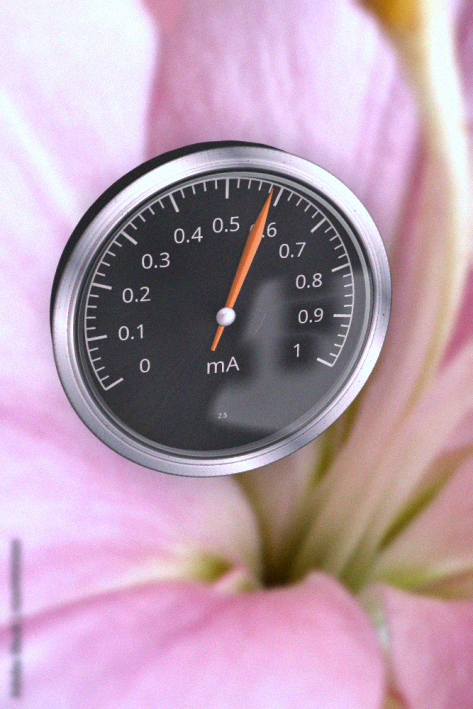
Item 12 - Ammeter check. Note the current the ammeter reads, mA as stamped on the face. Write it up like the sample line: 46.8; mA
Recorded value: 0.58; mA
